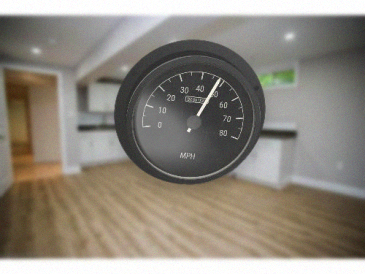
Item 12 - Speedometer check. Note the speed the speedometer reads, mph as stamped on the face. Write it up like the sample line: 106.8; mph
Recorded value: 47.5; mph
